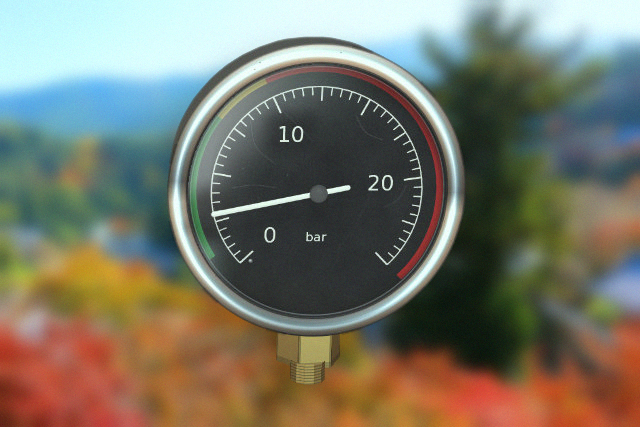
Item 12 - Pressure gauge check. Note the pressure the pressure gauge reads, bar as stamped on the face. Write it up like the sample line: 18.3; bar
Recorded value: 3; bar
